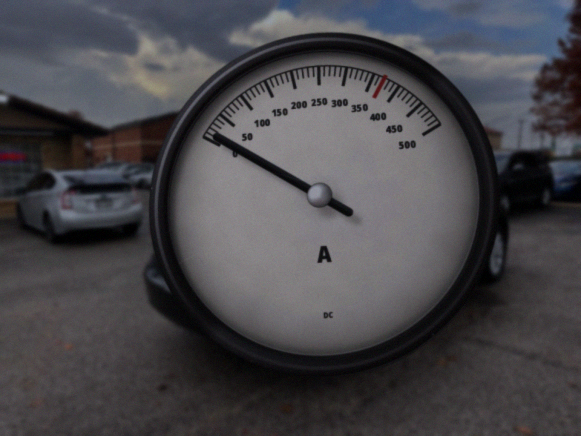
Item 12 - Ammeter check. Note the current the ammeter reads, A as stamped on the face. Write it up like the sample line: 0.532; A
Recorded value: 10; A
